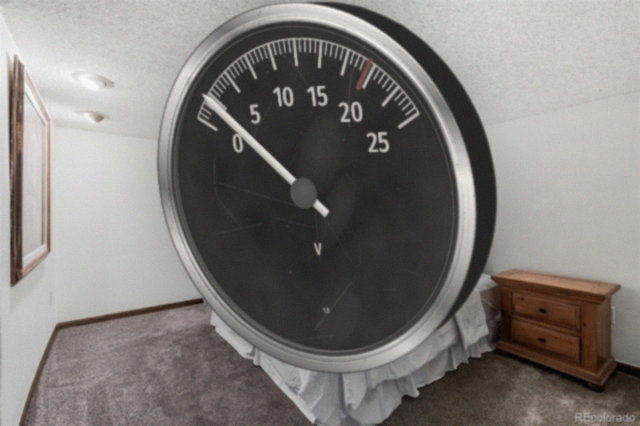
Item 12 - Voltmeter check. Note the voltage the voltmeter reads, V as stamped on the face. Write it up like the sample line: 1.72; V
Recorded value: 2.5; V
